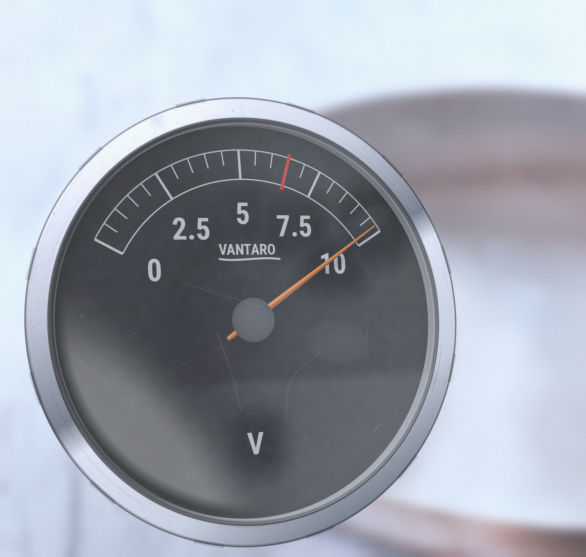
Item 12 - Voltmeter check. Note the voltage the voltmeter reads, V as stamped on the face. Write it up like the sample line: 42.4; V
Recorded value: 9.75; V
